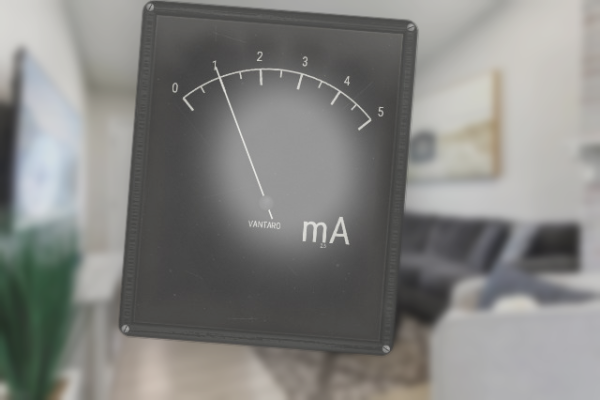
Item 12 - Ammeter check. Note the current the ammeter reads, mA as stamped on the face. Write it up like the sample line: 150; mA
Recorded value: 1; mA
